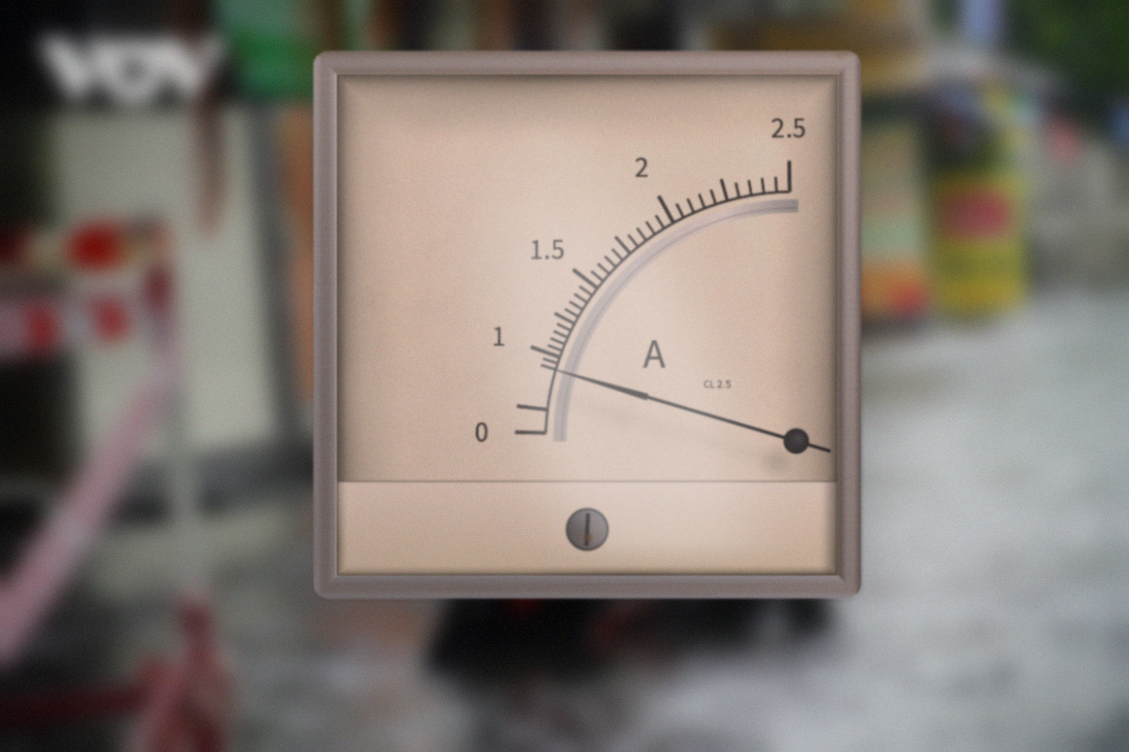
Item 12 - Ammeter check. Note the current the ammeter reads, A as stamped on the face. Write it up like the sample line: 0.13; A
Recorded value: 0.9; A
